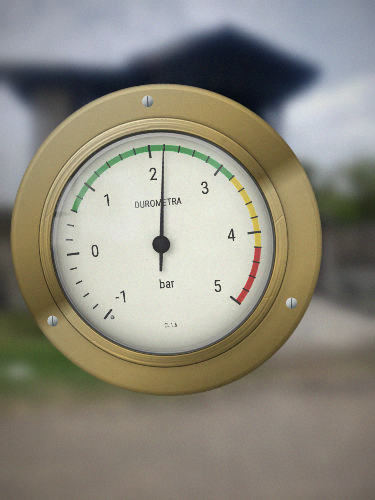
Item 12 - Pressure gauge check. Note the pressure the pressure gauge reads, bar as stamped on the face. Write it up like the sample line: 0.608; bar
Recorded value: 2.2; bar
